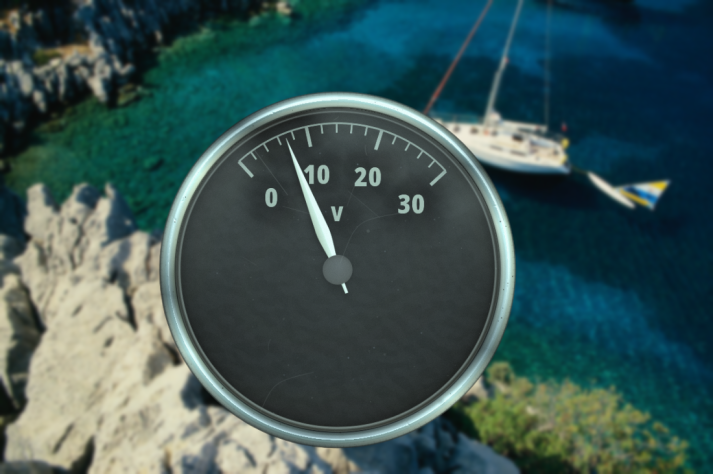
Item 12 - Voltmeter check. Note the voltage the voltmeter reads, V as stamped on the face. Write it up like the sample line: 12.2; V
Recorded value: 7; V
